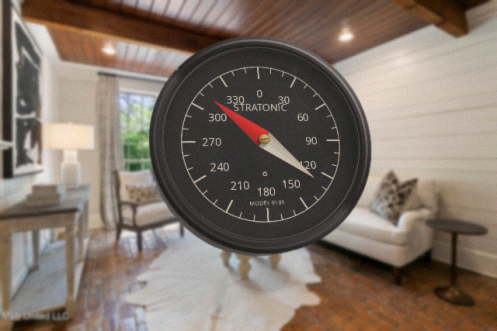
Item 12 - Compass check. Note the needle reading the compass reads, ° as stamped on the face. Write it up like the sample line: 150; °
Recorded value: 310; °
